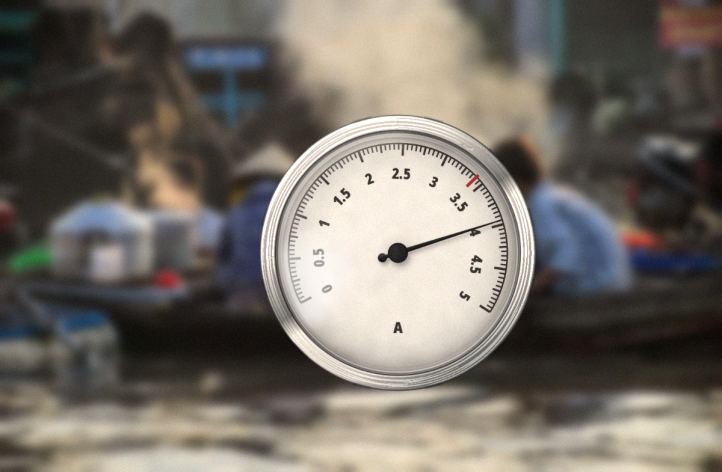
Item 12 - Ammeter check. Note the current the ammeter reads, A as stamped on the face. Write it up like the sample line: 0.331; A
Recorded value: 3.95; A
